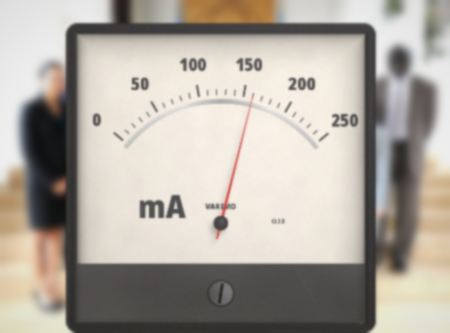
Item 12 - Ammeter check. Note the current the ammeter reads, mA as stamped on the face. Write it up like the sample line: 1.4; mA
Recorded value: 160; mA
